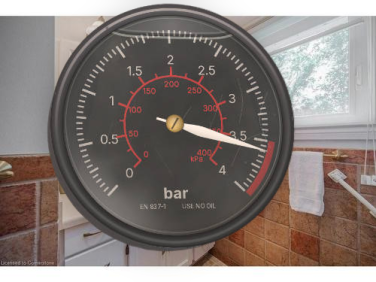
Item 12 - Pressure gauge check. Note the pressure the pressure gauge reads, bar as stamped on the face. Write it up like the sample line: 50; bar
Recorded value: 3.6; bar
